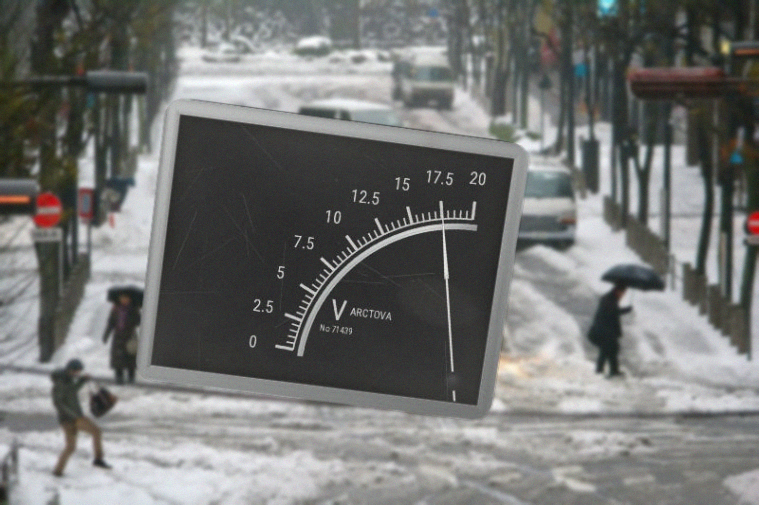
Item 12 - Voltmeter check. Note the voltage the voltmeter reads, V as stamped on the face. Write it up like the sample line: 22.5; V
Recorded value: 17.5; V
